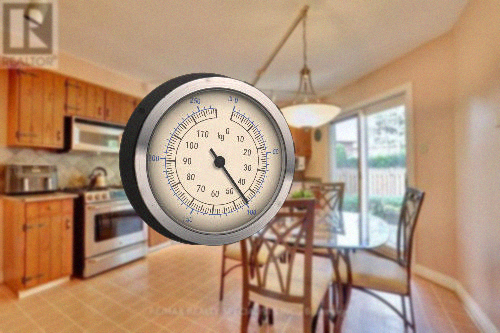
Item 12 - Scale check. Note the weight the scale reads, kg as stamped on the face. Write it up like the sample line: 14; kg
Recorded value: 45; kg
